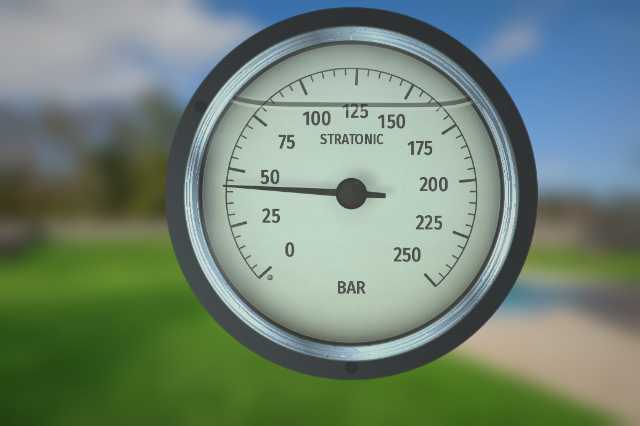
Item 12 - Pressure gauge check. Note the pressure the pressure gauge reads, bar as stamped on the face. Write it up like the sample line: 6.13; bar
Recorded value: 42.5; bar
